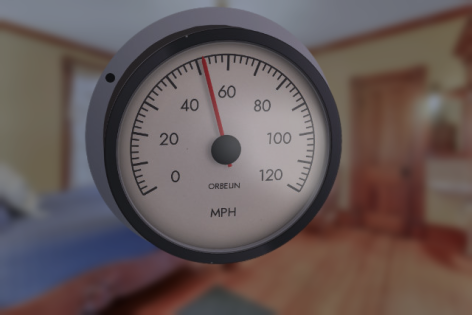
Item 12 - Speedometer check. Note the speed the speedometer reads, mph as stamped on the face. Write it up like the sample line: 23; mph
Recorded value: 52; mph
